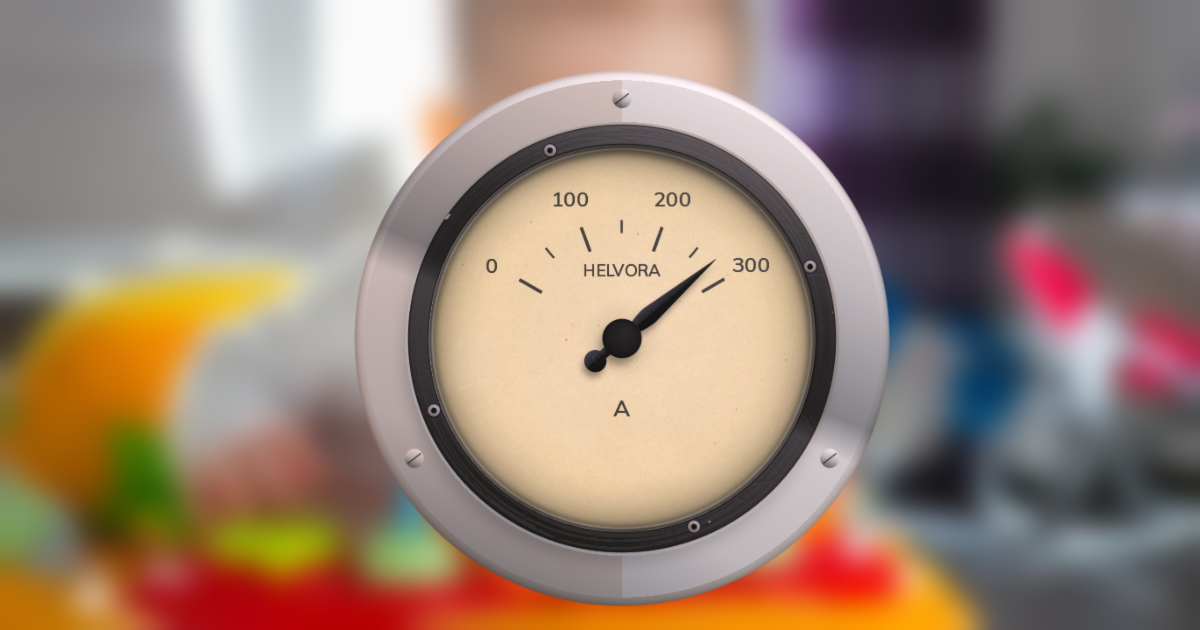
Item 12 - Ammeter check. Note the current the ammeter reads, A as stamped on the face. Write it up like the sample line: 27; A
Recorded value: 275; A
